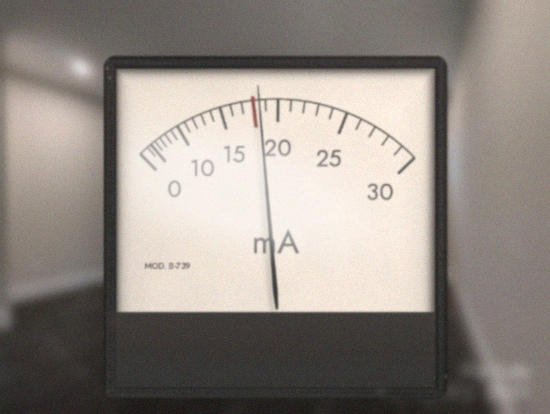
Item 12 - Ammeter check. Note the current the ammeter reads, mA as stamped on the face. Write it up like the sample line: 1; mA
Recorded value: 18.5; mA
